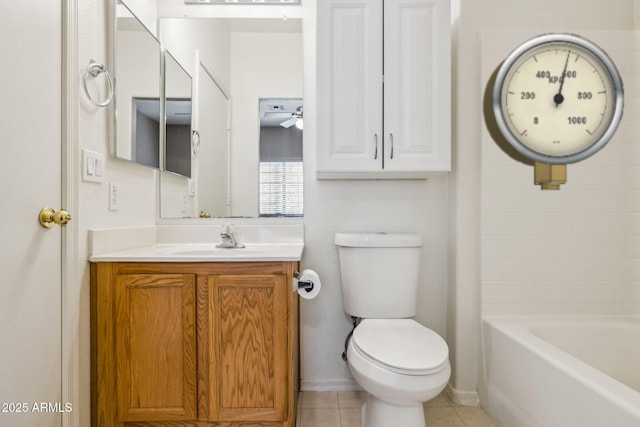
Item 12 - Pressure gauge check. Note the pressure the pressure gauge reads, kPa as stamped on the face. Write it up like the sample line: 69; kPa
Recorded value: 550; kPa
